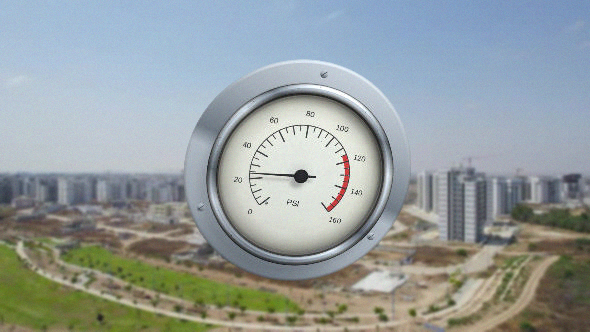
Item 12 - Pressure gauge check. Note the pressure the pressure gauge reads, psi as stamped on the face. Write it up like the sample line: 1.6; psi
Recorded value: 25; psi
